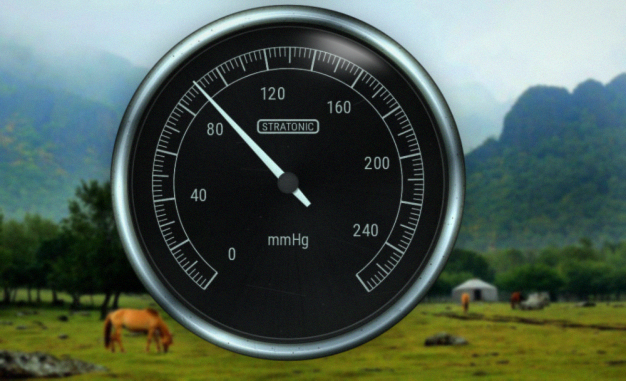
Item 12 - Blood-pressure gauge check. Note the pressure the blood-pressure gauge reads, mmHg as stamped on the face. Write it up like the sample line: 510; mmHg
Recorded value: 90; mmHg
